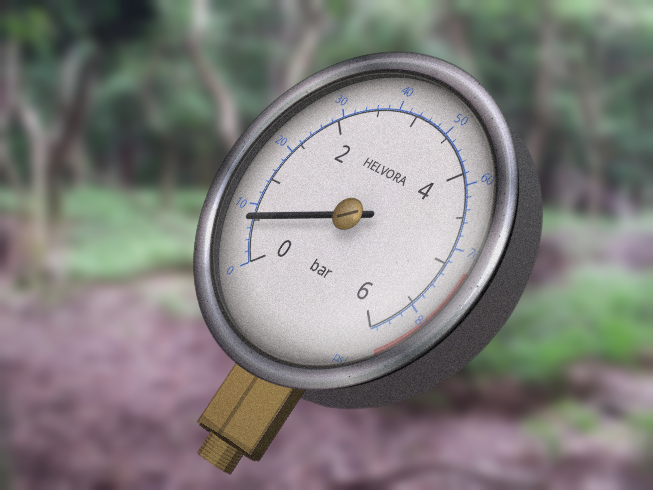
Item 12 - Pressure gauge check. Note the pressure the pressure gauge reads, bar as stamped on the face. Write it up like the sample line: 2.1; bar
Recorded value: 0.5; bar
